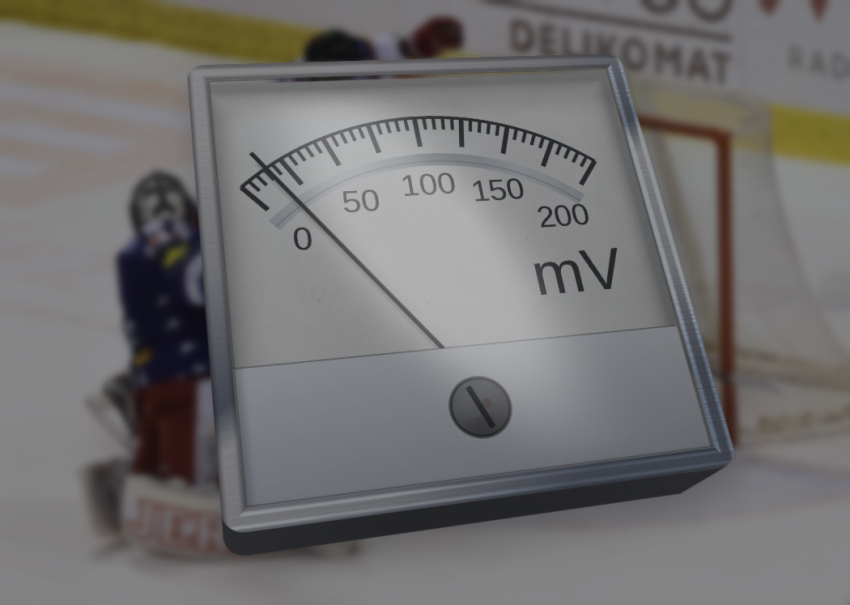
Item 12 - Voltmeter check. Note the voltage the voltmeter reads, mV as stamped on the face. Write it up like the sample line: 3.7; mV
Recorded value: 15; mV
